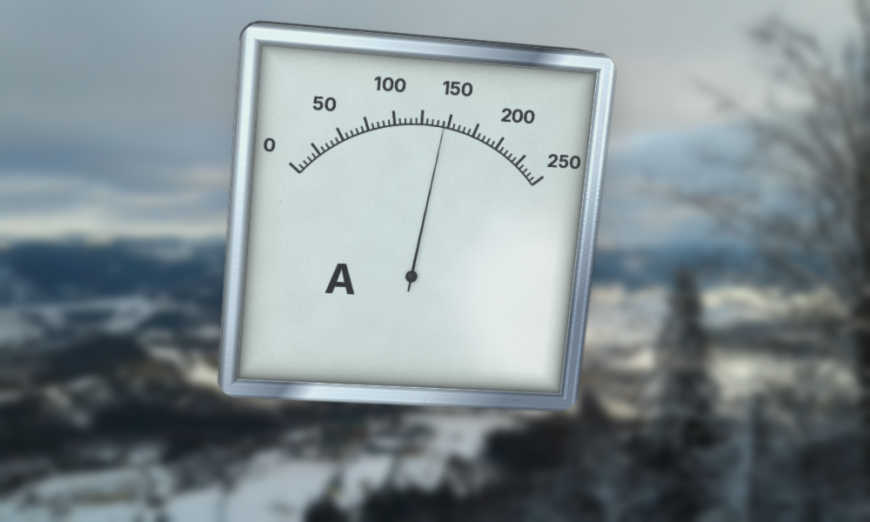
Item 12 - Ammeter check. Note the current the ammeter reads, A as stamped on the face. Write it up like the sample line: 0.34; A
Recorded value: 145; A
